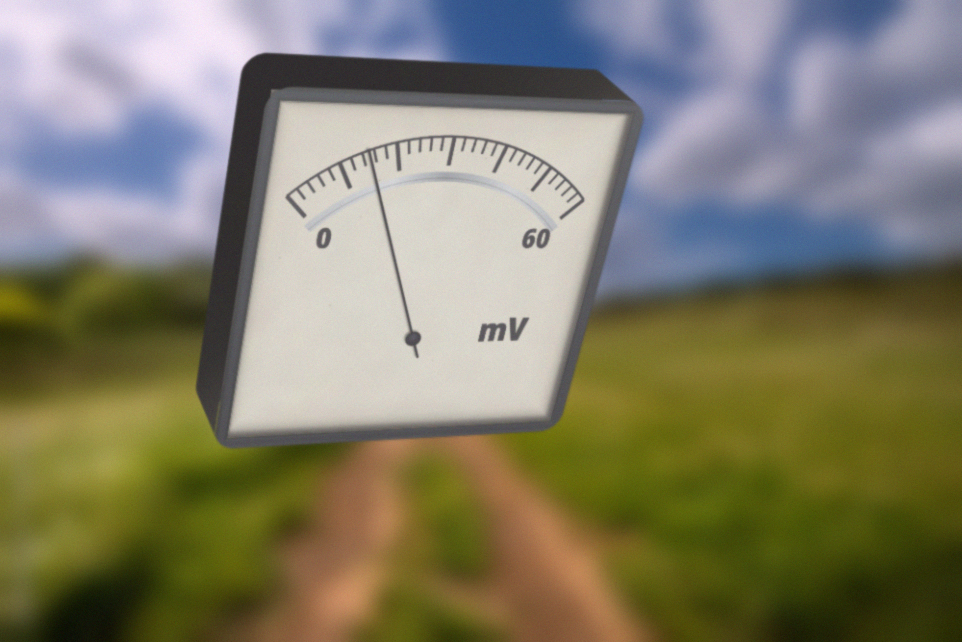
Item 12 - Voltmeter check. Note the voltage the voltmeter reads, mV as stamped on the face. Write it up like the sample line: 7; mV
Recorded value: 15; mV
